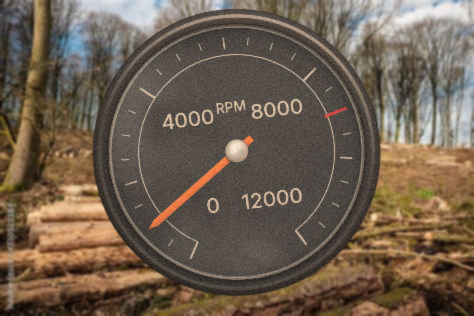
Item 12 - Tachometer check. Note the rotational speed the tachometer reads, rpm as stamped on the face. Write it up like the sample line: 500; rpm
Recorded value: 1000; rpm
